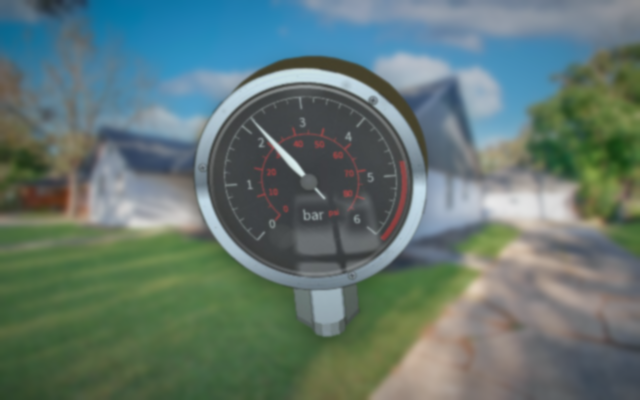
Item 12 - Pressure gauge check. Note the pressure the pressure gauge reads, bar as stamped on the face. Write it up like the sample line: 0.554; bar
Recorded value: 2.2; bar
